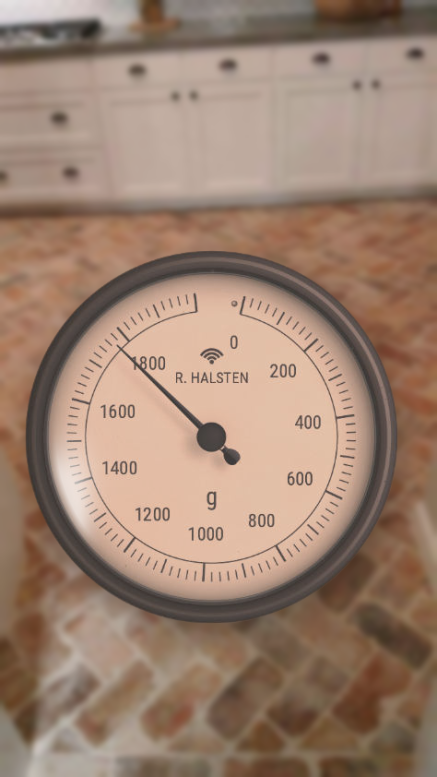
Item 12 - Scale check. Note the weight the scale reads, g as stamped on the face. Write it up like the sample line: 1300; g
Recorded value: 1770; g
